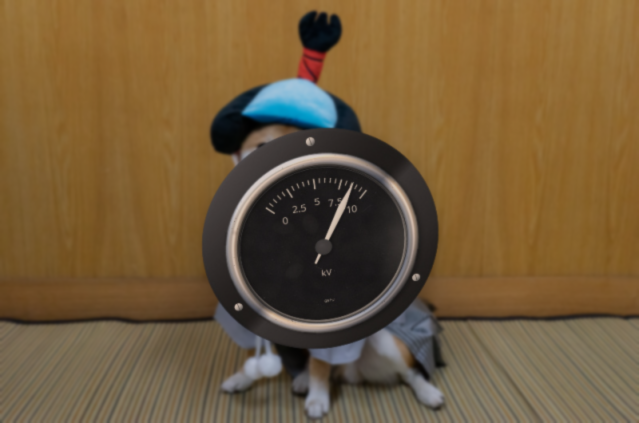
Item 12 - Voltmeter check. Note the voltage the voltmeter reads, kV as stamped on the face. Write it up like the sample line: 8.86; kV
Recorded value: 8.5; kV
